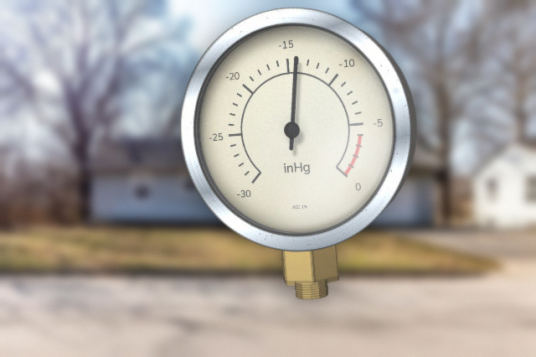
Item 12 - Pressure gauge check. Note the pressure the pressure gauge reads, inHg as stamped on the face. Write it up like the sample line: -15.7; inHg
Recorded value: -14; inHg
